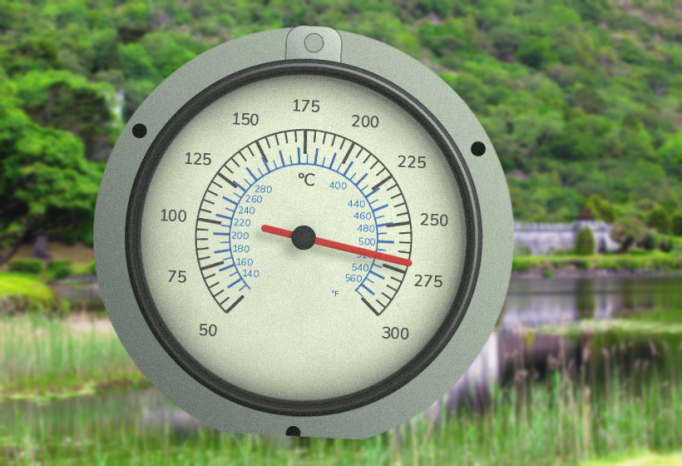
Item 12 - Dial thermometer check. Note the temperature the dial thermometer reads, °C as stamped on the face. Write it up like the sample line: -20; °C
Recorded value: 270; °C
